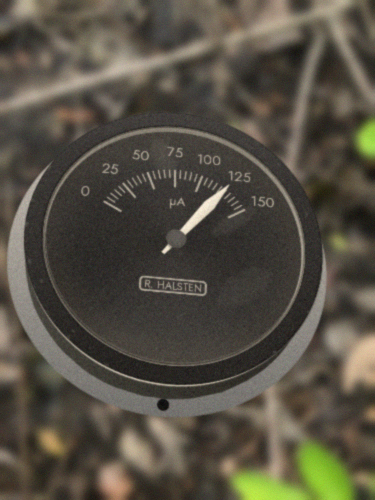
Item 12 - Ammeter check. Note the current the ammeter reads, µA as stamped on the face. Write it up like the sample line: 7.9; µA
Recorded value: 125; µA
